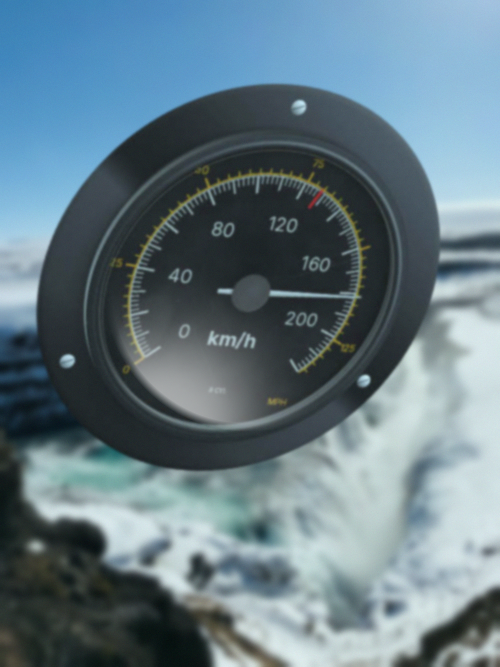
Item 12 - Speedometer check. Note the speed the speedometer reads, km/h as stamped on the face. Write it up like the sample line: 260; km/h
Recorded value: 180; km/h
